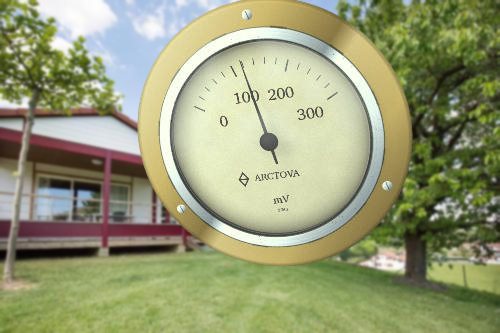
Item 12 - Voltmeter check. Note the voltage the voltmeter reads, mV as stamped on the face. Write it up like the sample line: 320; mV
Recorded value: 120; mV
